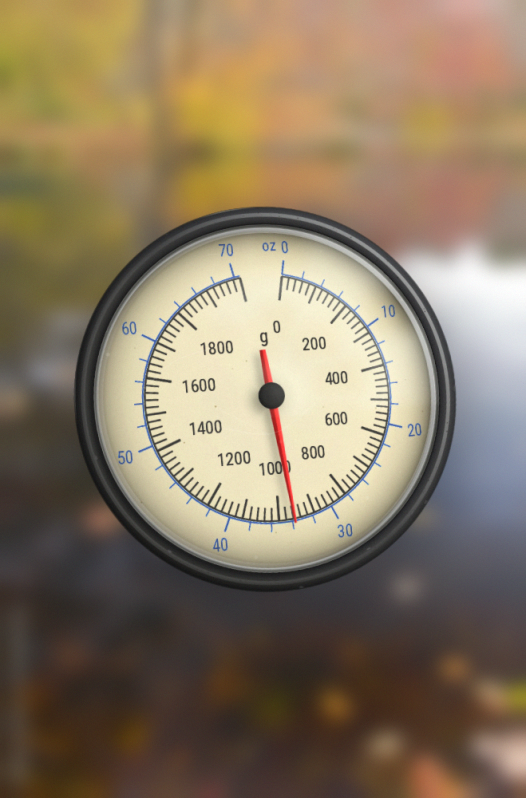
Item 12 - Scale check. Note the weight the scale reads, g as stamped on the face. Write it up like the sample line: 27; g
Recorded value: 960; g
